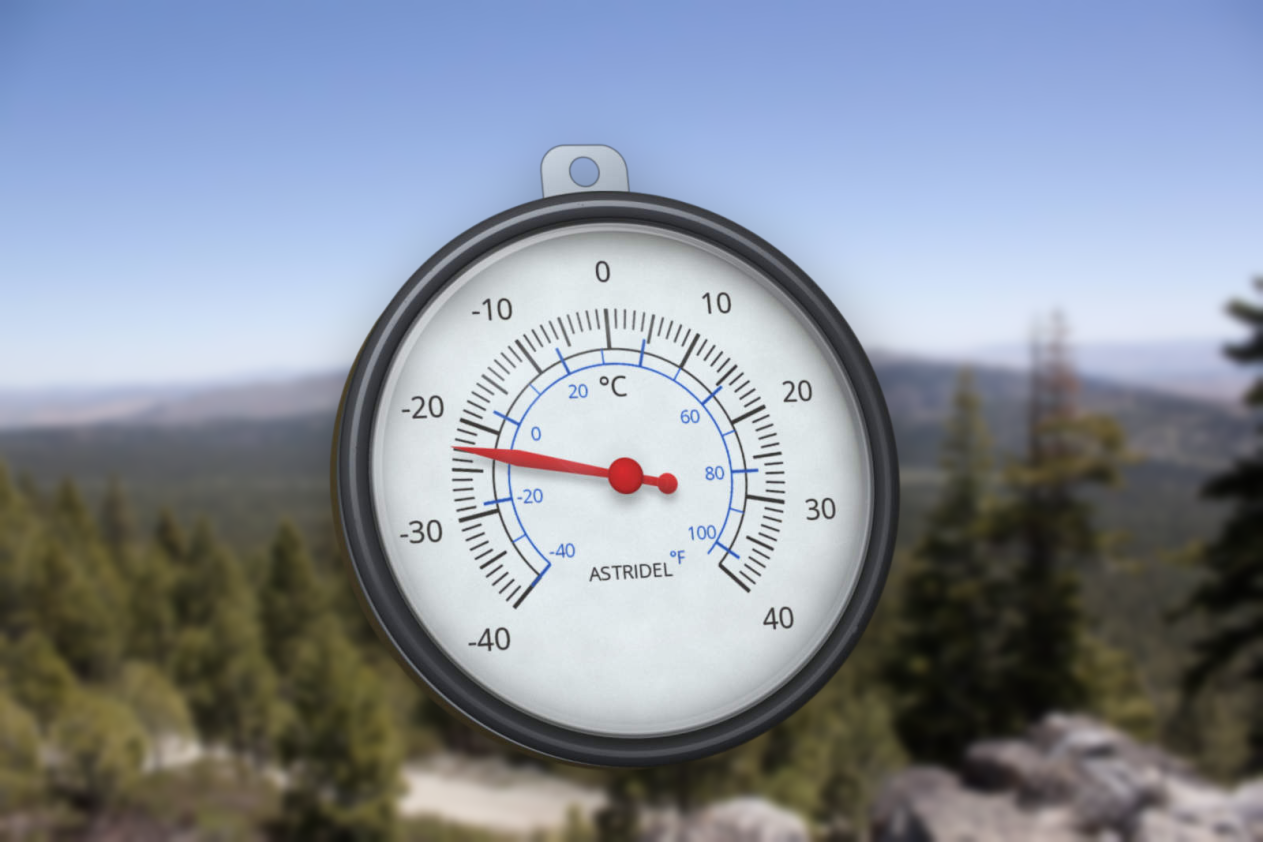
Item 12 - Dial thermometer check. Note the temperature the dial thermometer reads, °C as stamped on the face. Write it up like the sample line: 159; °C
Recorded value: -23; °C
